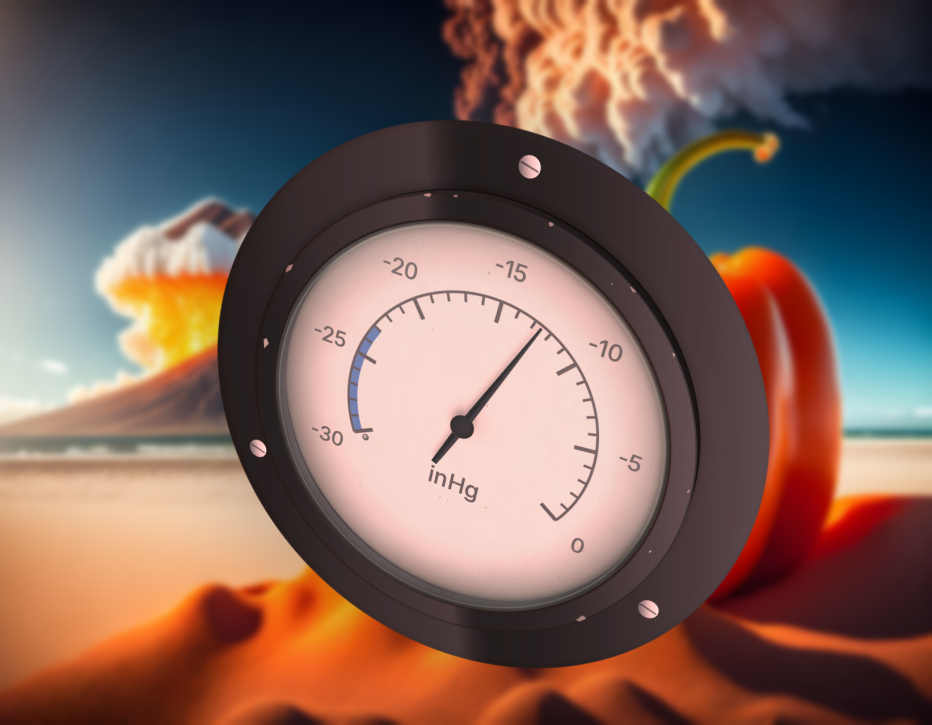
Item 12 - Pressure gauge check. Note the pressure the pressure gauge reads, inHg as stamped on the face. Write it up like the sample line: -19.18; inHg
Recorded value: -12.5; inHg
